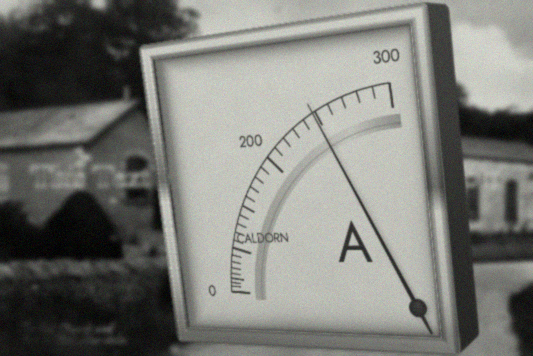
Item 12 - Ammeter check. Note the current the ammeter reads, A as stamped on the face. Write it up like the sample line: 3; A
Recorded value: 250; A
